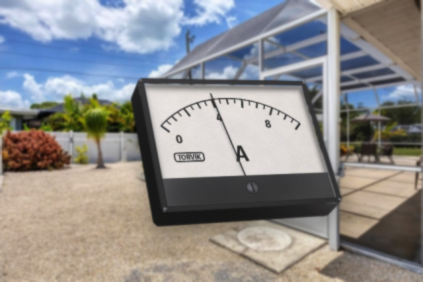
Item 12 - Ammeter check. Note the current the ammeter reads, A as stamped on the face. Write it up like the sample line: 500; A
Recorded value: 4; A
